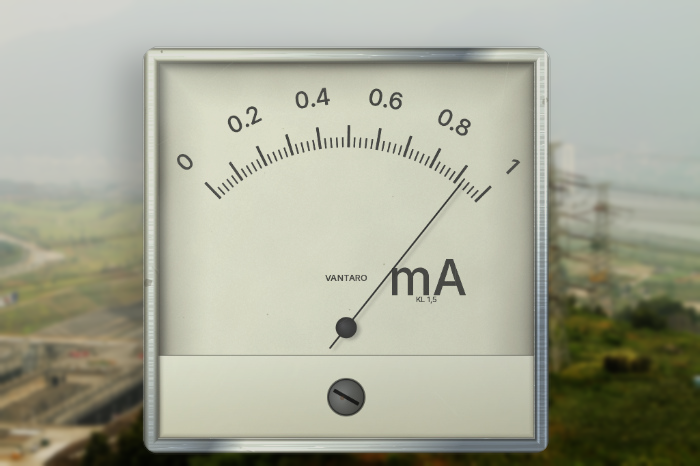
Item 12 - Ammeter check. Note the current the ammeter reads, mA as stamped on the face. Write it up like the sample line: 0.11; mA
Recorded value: 0.92; mA
